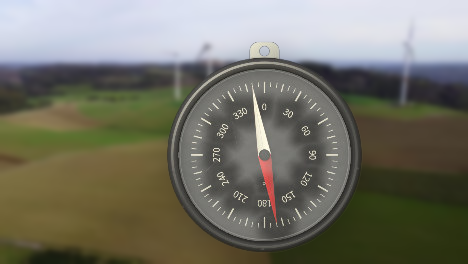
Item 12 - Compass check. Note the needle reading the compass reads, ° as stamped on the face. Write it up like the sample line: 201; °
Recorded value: 170; °
